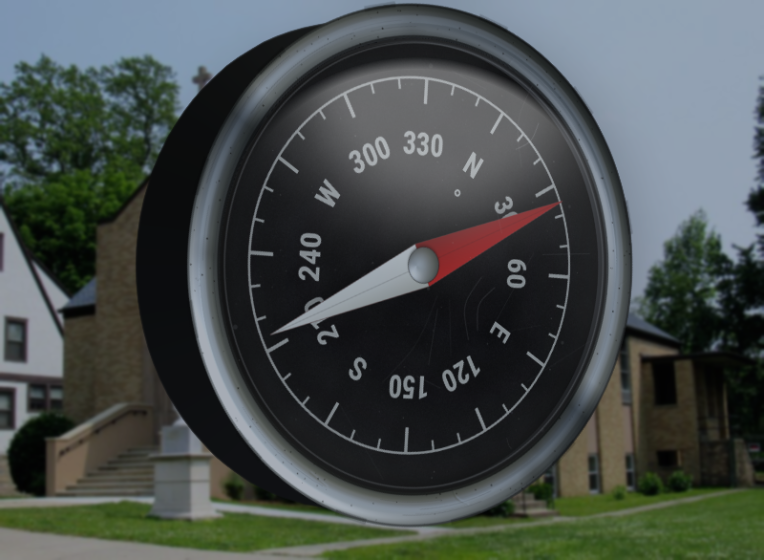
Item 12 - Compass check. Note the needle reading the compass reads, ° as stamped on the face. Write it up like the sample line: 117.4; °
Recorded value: 35; °
